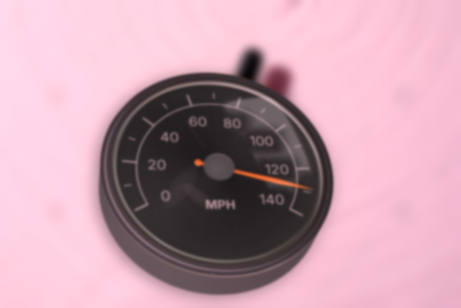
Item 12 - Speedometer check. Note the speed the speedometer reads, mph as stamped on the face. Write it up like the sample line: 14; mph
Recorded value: 130; mph
